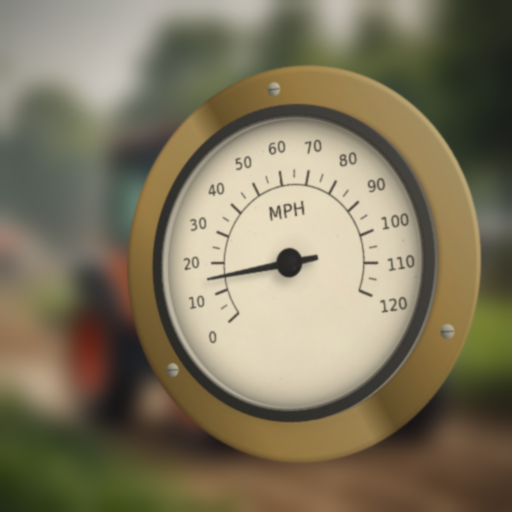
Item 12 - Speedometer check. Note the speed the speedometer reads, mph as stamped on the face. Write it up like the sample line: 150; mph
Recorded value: 15; mph
